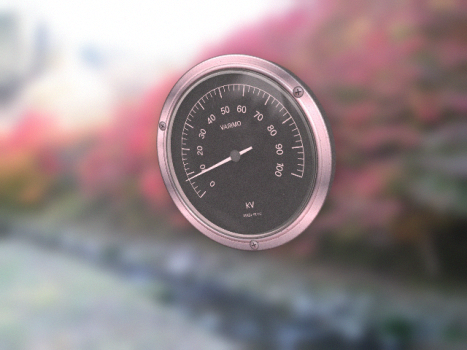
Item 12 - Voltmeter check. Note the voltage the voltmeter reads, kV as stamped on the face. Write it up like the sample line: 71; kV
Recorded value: 8; kV
